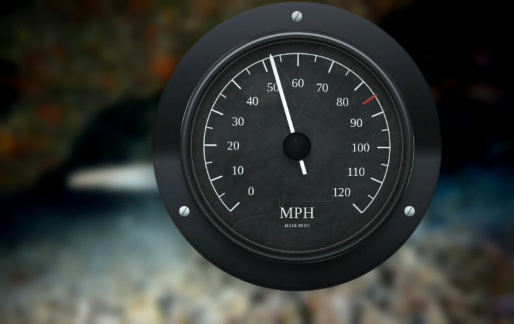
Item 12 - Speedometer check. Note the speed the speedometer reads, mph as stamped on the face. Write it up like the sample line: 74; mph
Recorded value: 52.5; mph
